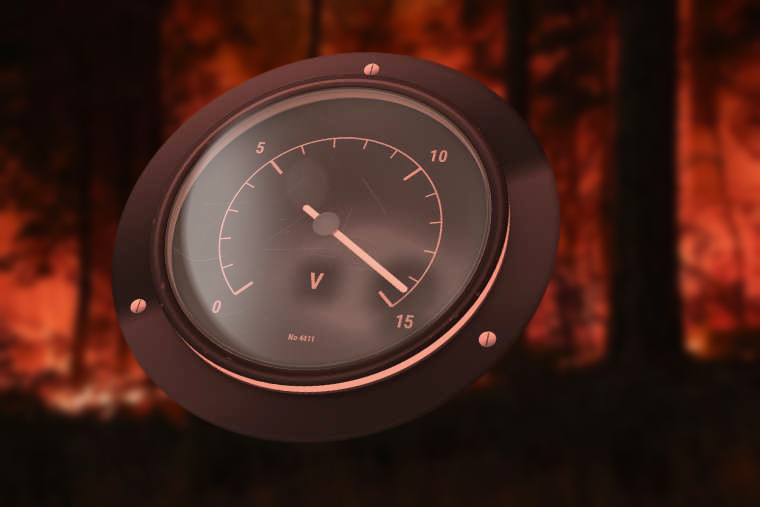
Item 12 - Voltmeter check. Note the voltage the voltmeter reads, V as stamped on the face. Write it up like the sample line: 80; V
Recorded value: 14.5; V
